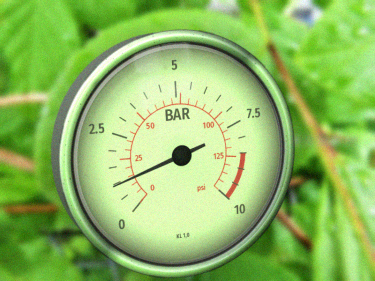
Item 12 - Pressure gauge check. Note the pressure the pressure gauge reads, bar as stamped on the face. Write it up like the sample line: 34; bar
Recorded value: 1; bar
